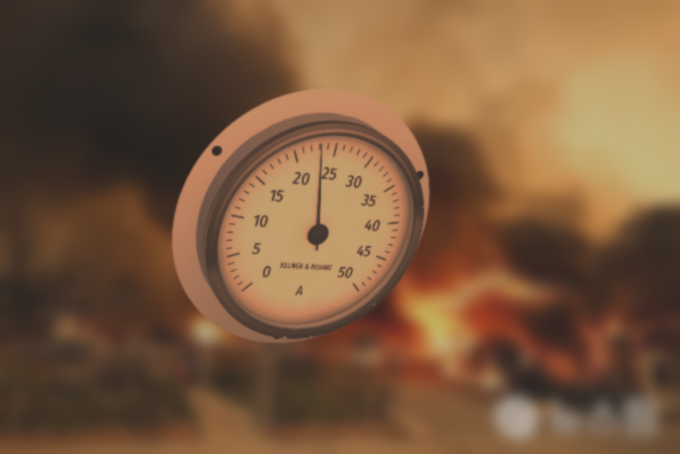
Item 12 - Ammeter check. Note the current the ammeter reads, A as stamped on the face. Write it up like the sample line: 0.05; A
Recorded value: 23; A
